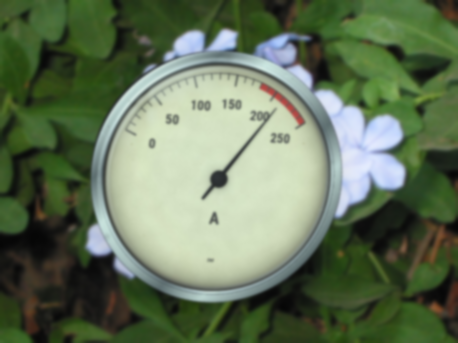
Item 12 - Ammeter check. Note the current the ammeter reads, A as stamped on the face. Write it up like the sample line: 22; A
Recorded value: 210; A
